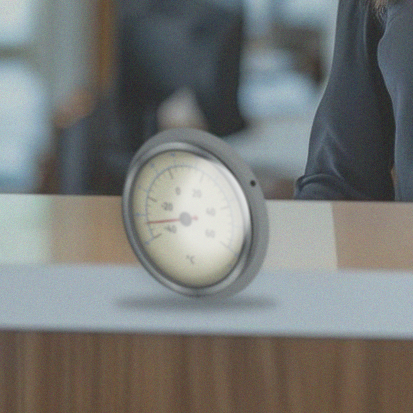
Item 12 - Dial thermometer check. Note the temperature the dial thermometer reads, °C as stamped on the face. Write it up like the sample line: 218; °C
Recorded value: -32; °C
